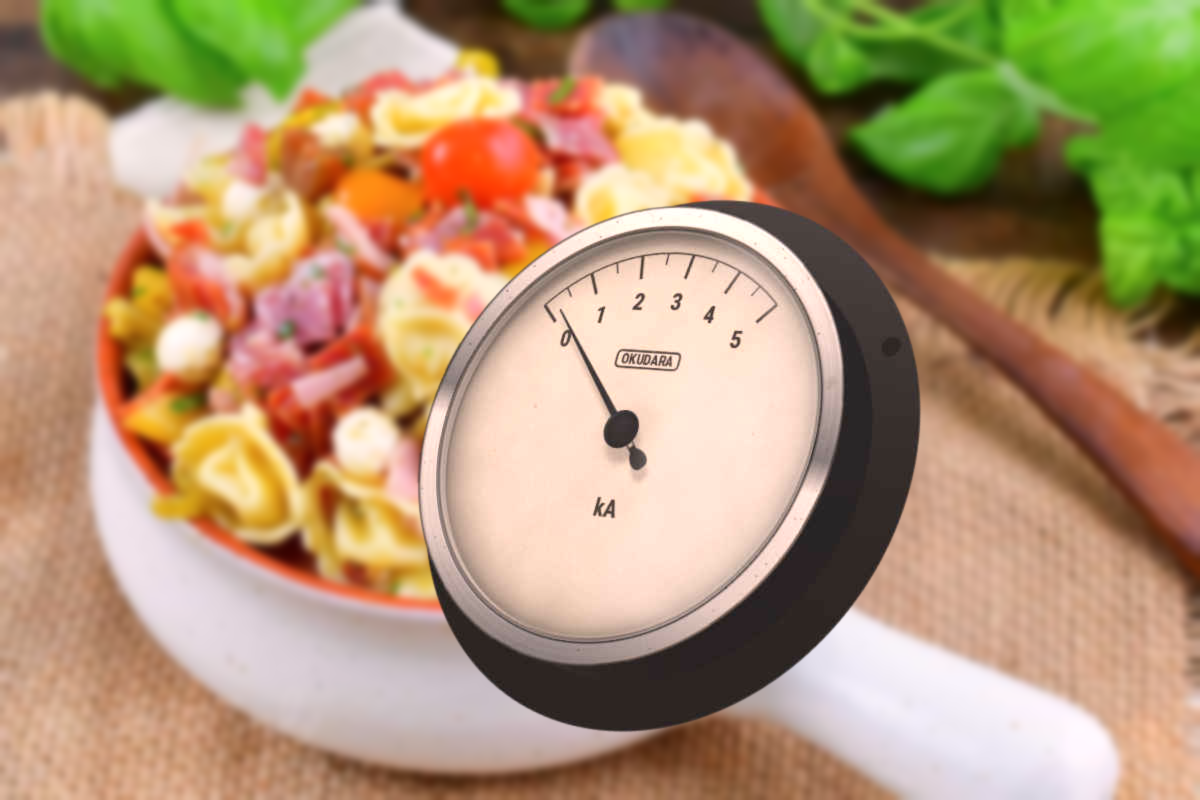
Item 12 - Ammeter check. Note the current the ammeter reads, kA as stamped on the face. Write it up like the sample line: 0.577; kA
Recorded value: 0.25; kA
